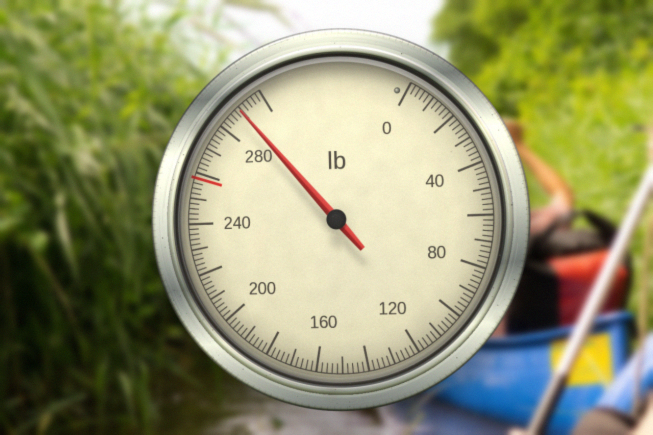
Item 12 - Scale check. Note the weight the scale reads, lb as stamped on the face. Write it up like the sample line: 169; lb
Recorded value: 290; lb
